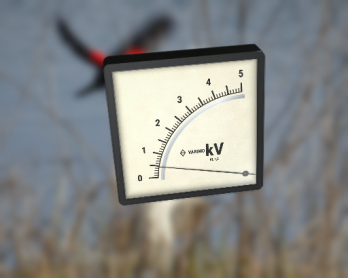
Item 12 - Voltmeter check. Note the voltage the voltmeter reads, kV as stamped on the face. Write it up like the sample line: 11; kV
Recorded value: 0.5; kV
